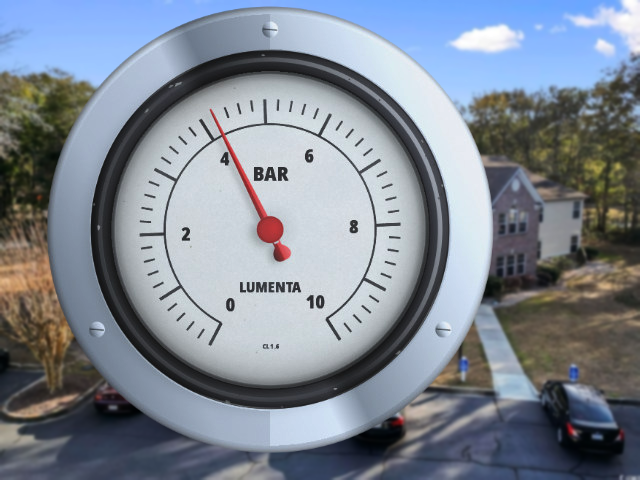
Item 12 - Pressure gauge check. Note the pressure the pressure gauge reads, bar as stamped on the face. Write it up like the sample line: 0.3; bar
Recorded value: 4.2; bar
